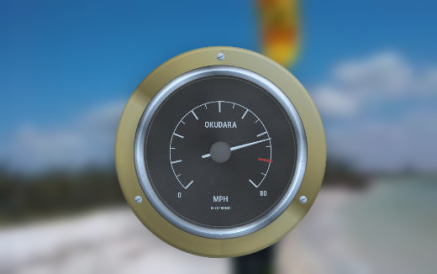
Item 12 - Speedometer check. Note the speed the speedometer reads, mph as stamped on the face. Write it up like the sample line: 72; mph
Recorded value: 62.5; mph
